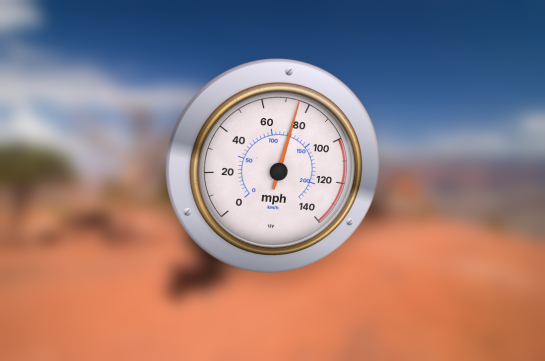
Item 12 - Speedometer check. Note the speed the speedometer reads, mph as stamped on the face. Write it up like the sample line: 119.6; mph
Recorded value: 75; mph
